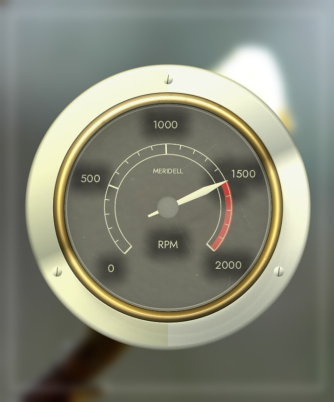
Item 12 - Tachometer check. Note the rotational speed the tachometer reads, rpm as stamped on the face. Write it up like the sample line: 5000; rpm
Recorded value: 1500; rpm
